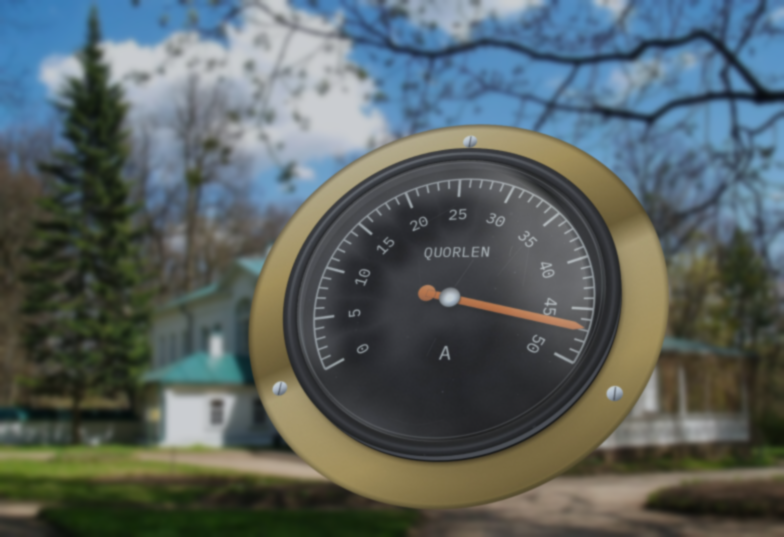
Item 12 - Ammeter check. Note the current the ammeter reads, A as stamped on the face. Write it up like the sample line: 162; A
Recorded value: 47; A
